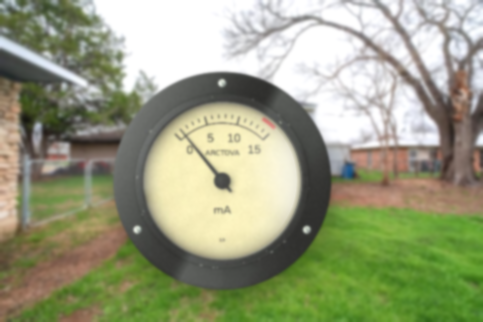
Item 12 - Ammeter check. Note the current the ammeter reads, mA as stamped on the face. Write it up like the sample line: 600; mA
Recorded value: 1; mA
